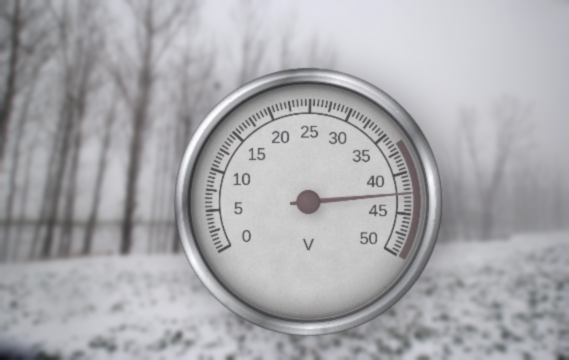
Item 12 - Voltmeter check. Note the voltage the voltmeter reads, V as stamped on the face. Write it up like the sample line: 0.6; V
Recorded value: 42.5; V
